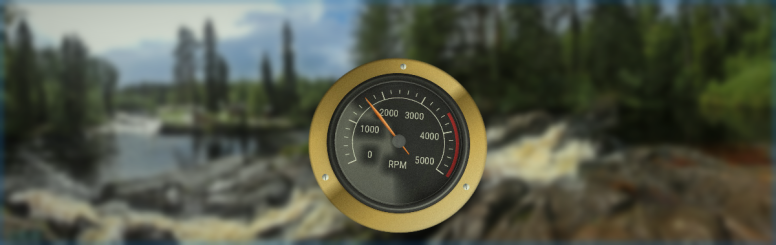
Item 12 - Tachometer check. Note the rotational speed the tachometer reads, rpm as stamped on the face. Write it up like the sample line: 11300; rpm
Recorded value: 1600; rpm
